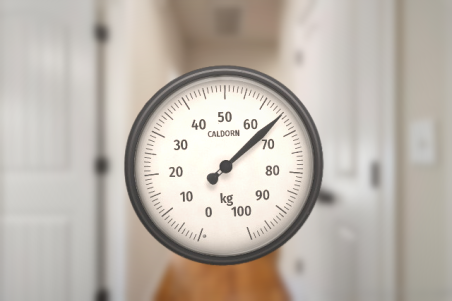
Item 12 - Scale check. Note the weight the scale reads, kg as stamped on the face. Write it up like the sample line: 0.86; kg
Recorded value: 65; kg
